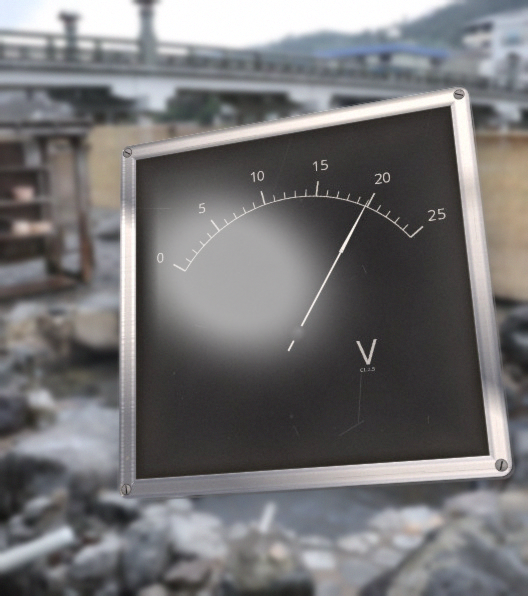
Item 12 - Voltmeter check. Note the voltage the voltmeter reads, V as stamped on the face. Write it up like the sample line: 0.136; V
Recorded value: 20; V
